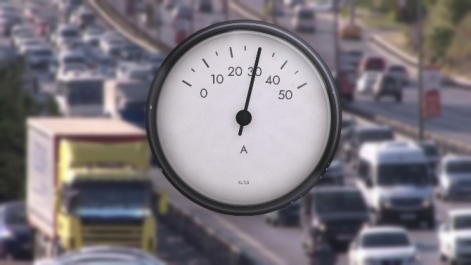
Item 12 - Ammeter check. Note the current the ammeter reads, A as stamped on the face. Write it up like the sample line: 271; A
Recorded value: 30; A
